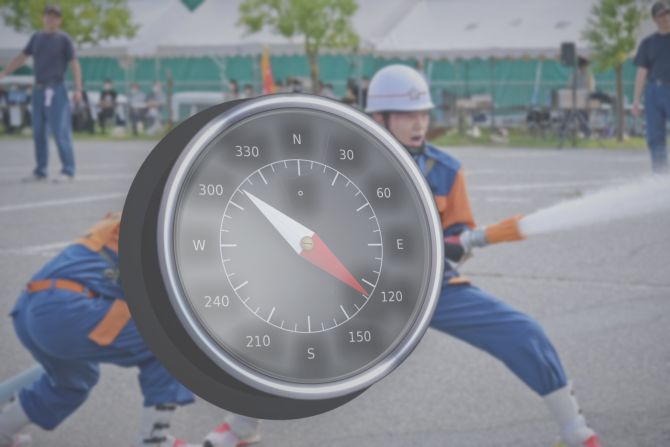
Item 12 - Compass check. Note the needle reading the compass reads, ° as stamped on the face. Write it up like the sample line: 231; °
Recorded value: 130; °
